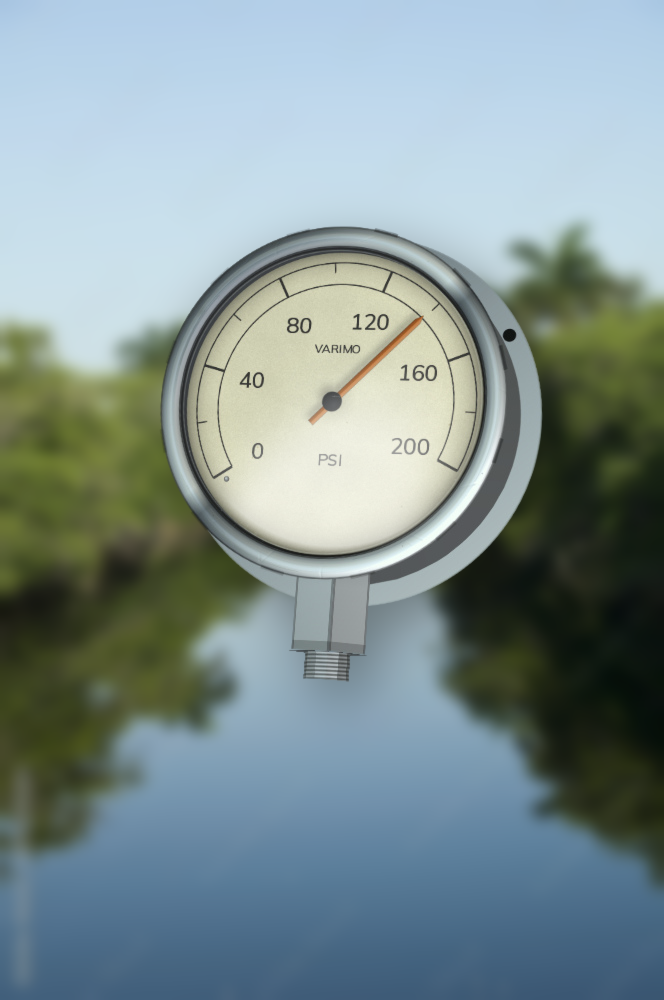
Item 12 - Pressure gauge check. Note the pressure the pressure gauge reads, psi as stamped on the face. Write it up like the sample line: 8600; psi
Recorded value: 140; psi
